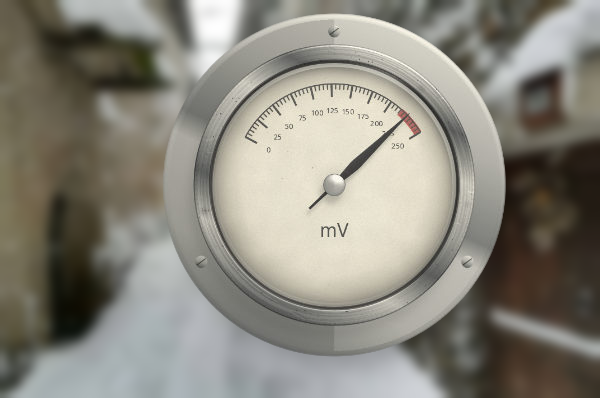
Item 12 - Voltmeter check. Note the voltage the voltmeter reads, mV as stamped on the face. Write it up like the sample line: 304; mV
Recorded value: 225; mV
